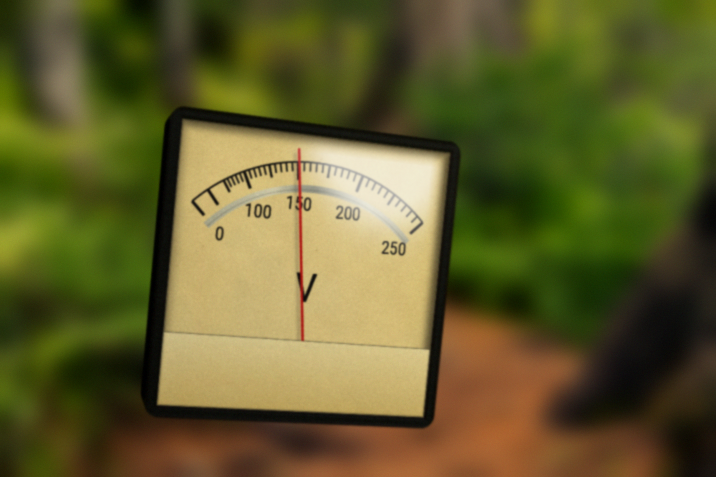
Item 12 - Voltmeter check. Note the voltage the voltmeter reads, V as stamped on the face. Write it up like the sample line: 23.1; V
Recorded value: 150; V
